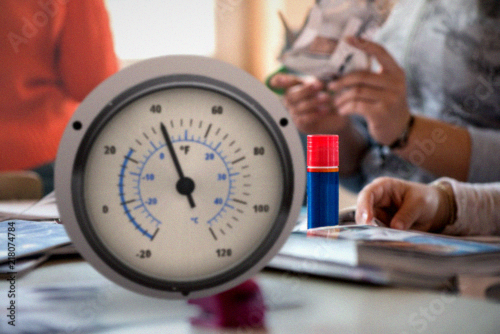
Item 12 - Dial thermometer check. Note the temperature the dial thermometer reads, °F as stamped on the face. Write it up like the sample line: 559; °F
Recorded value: 40; °F
